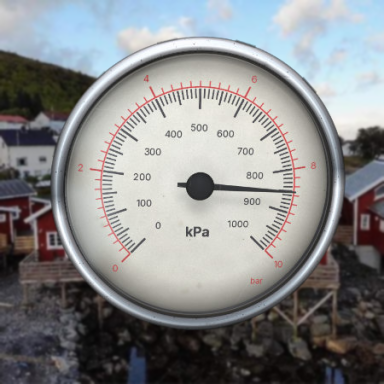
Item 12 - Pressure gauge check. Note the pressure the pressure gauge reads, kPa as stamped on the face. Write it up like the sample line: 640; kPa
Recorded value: 850; kPa
